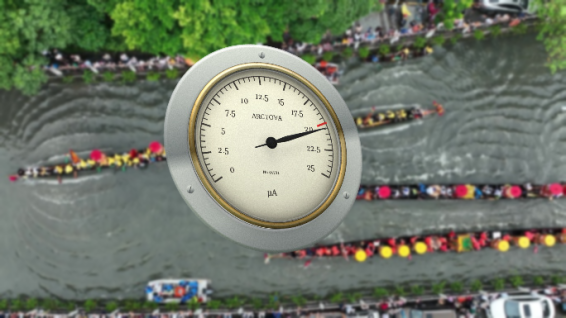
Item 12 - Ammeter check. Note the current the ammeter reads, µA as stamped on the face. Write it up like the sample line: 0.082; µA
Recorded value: 20.5; µA
